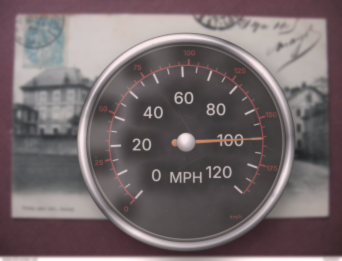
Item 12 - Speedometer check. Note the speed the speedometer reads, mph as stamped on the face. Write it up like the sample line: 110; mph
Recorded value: 100; mph
